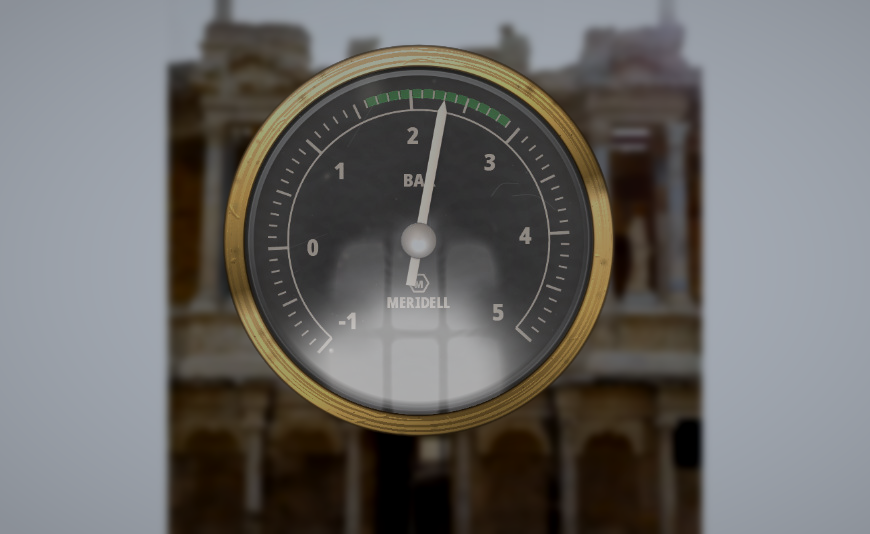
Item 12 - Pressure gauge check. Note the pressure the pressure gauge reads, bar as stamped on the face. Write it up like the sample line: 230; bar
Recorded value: 2.3; bar
